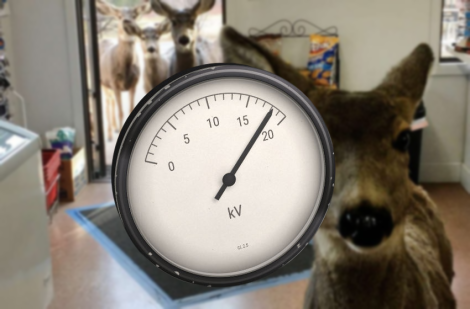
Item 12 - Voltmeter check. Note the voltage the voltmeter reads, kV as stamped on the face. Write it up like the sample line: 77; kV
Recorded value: 18; kV
